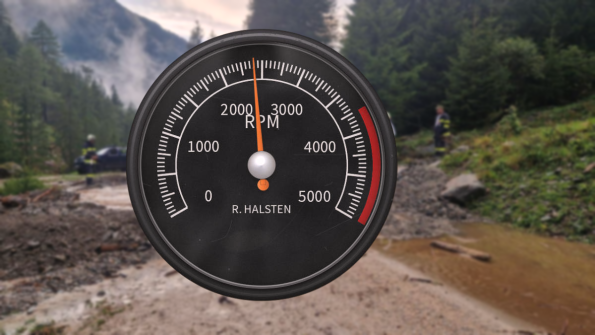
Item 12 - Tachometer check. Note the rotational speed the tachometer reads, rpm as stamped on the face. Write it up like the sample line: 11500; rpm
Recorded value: 2400; rpm
